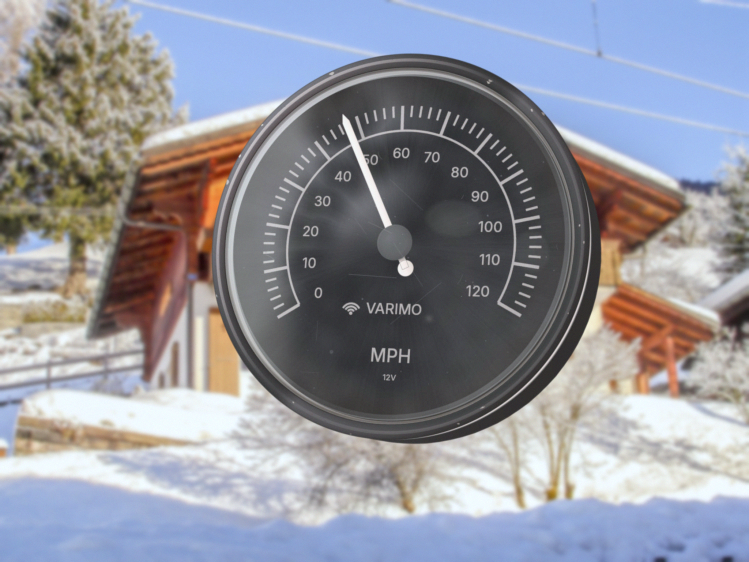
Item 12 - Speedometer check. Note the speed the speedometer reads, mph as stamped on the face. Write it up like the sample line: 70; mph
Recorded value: 48; mph
